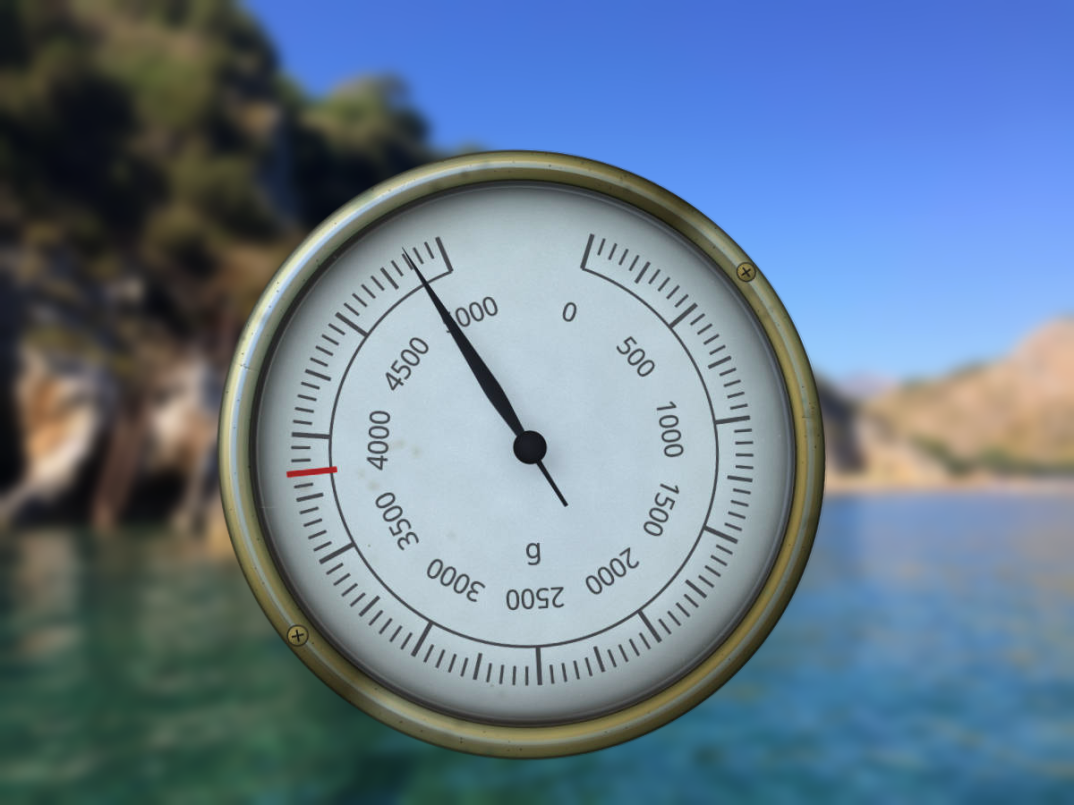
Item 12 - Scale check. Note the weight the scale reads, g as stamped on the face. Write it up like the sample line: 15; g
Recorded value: 4850; g
